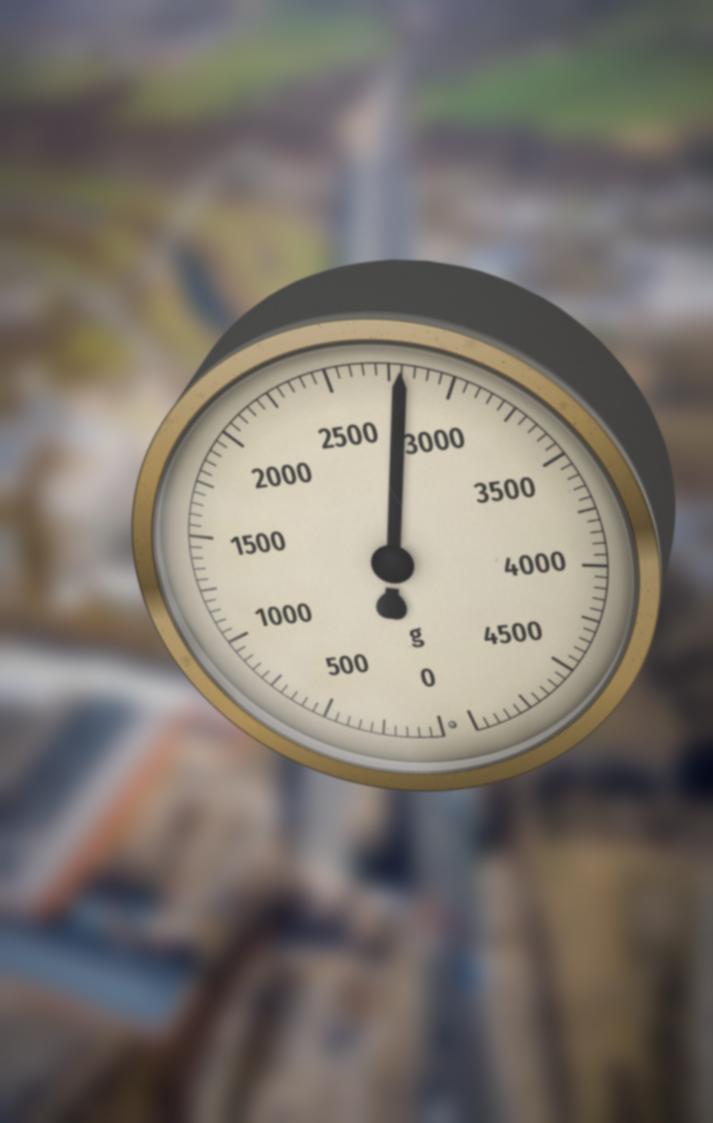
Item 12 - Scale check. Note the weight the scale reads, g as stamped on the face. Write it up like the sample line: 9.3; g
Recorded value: 2800; g
